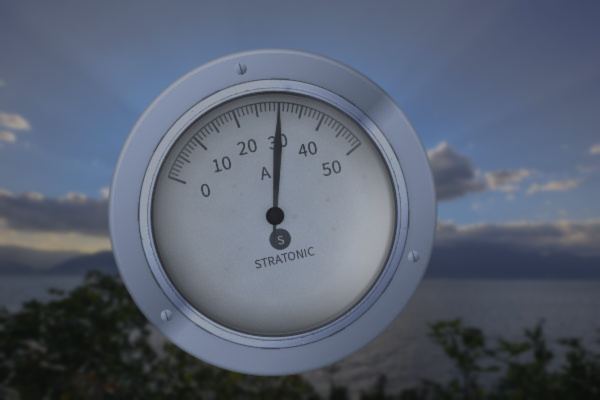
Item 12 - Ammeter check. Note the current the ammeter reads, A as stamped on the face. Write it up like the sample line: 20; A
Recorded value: 30; A
